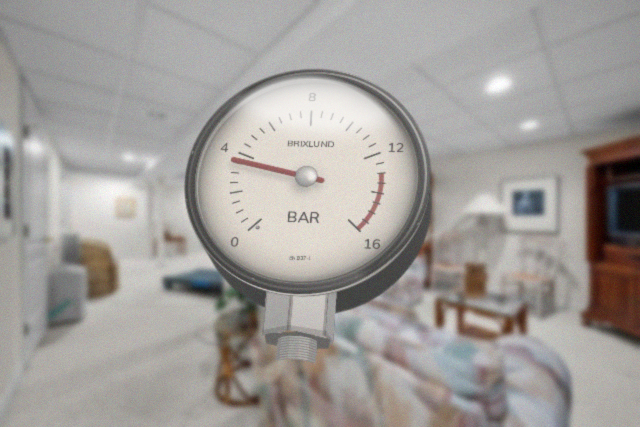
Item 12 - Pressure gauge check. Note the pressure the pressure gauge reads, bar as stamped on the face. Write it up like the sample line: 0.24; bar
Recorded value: 3.5; bar
